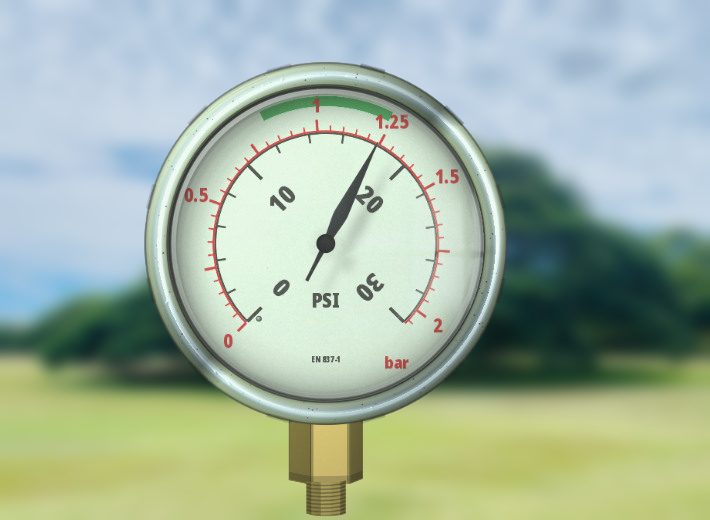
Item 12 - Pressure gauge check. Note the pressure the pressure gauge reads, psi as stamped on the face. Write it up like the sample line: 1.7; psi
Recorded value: 18; psi
